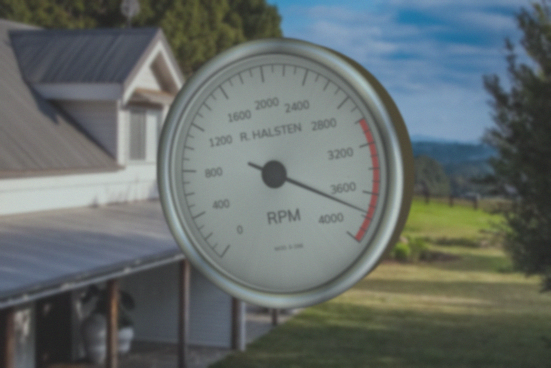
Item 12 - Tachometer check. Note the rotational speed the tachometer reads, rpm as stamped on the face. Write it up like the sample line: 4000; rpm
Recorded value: 3750; rpm
